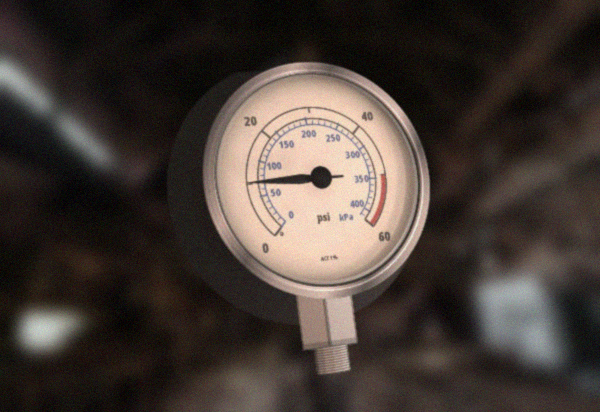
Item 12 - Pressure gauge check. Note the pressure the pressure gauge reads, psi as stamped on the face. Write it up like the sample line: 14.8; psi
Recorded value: 10; psi
